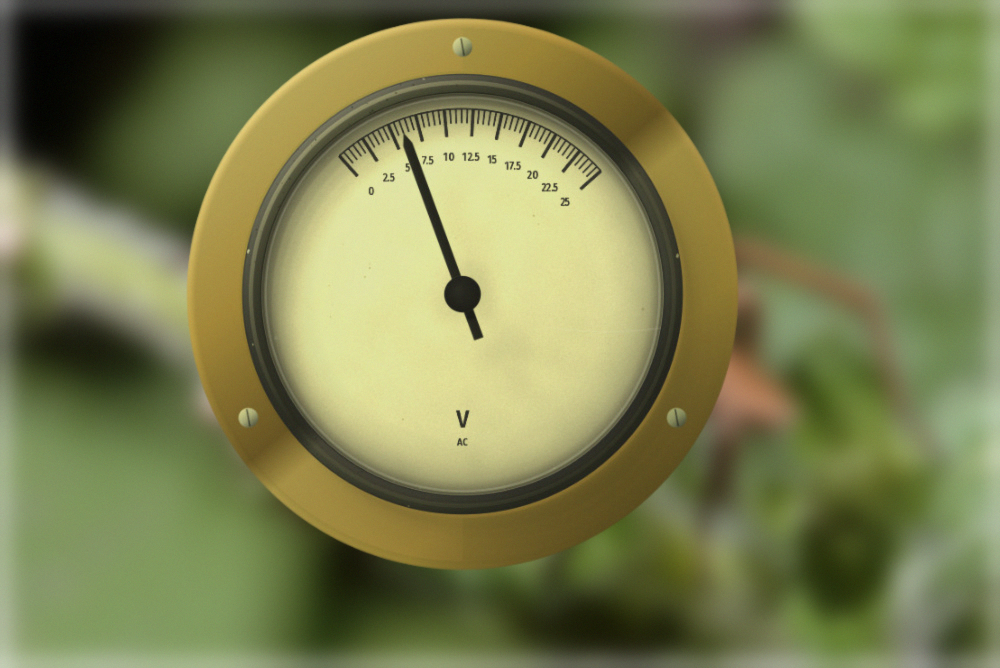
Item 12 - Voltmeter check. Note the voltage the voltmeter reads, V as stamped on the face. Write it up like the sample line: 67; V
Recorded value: 6; V
